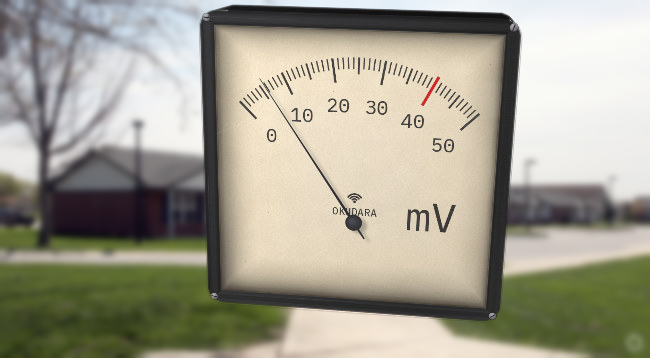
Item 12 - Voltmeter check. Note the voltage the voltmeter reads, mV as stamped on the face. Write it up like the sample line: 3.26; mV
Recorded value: 6; mV
